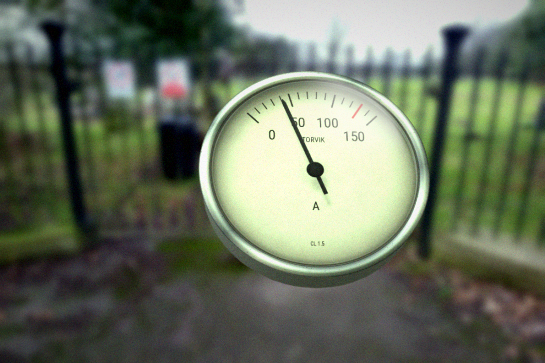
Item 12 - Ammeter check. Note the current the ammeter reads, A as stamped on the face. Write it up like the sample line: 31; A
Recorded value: 40; A
